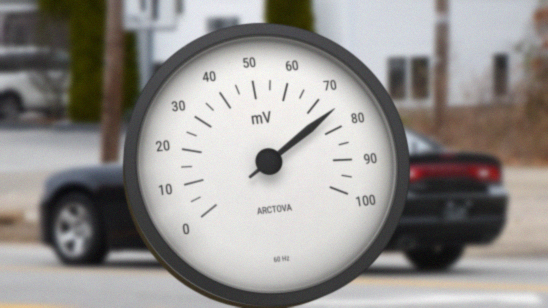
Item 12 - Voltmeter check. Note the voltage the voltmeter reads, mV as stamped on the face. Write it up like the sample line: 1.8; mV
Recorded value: 75; mV
